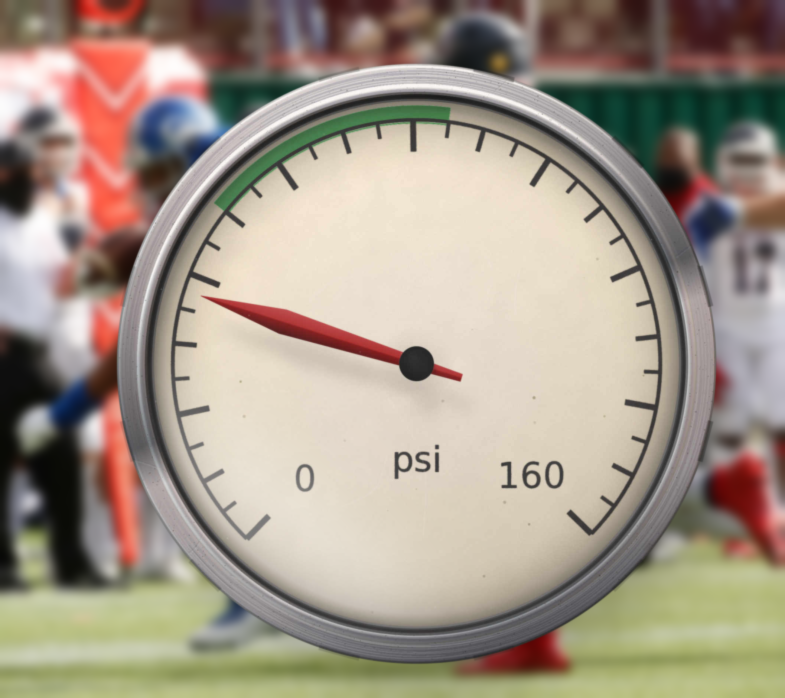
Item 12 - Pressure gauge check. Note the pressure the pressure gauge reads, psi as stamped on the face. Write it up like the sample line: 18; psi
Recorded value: 37.5; psi
